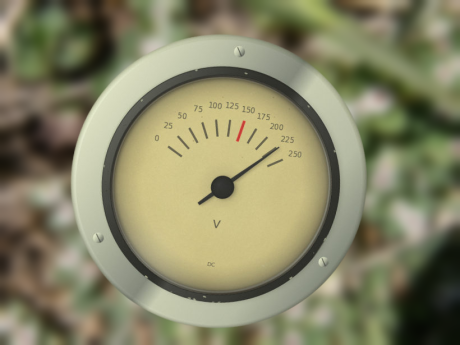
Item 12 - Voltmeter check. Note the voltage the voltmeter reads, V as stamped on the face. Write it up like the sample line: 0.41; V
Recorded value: 225; V
